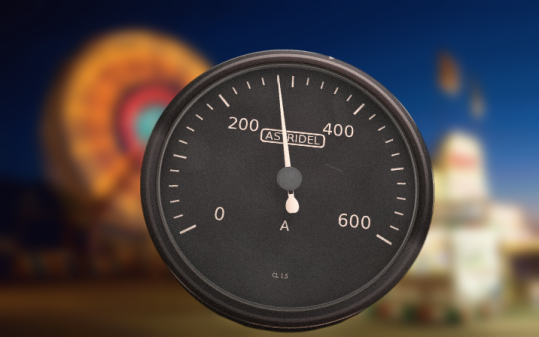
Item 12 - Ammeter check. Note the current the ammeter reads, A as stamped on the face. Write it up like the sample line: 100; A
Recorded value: 280; A
